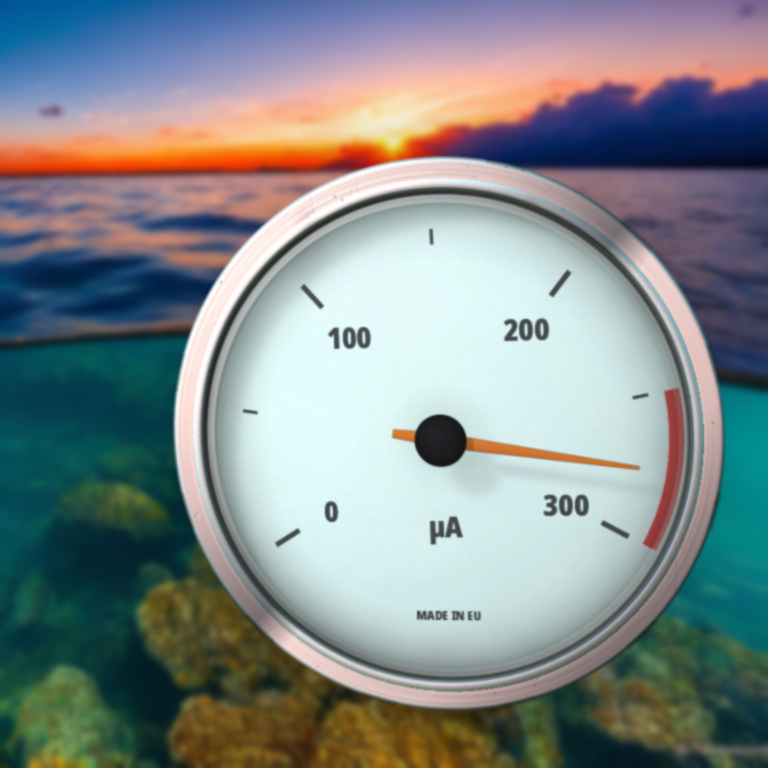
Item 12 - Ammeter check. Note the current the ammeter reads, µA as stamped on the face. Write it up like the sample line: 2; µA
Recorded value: 275; µA
